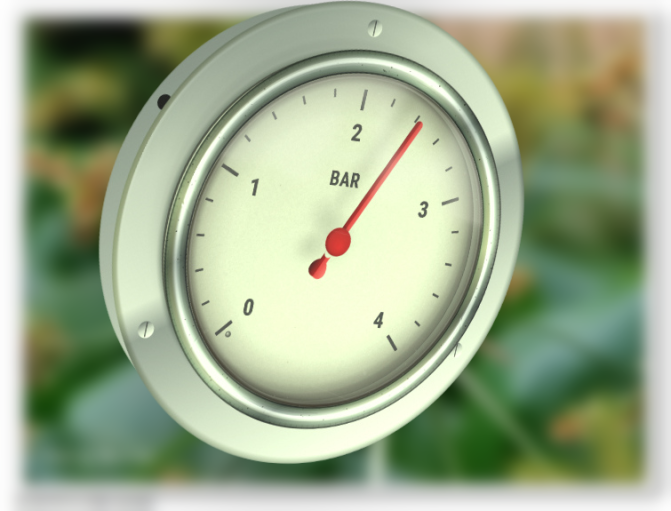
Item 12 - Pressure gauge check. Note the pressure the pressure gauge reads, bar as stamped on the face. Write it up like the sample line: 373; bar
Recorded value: 2.4; bar
